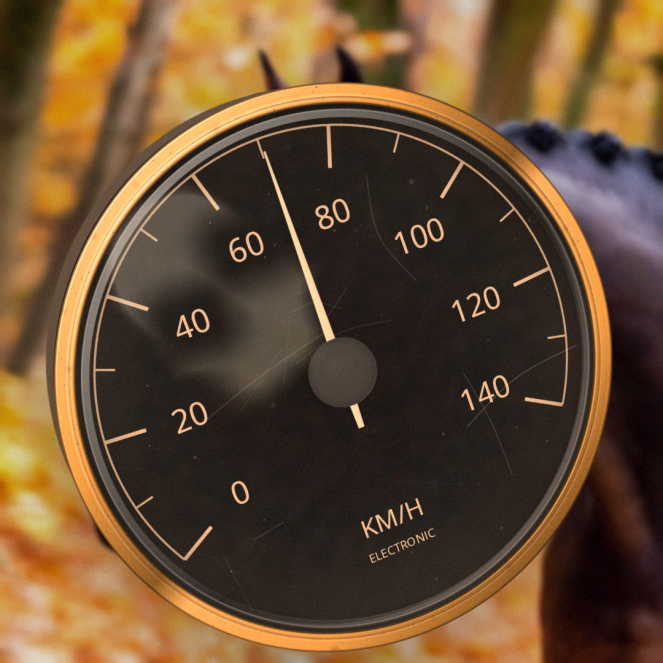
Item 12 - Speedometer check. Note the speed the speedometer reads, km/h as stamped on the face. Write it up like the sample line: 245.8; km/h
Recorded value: 70; km/h
